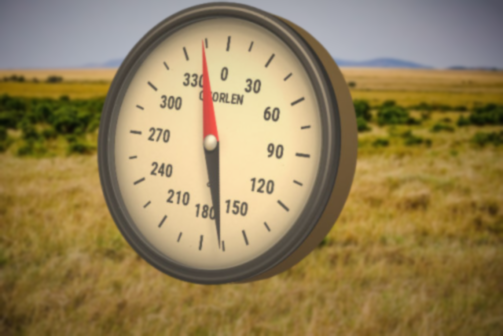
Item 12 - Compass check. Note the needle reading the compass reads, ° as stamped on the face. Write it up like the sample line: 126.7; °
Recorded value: 345; °
